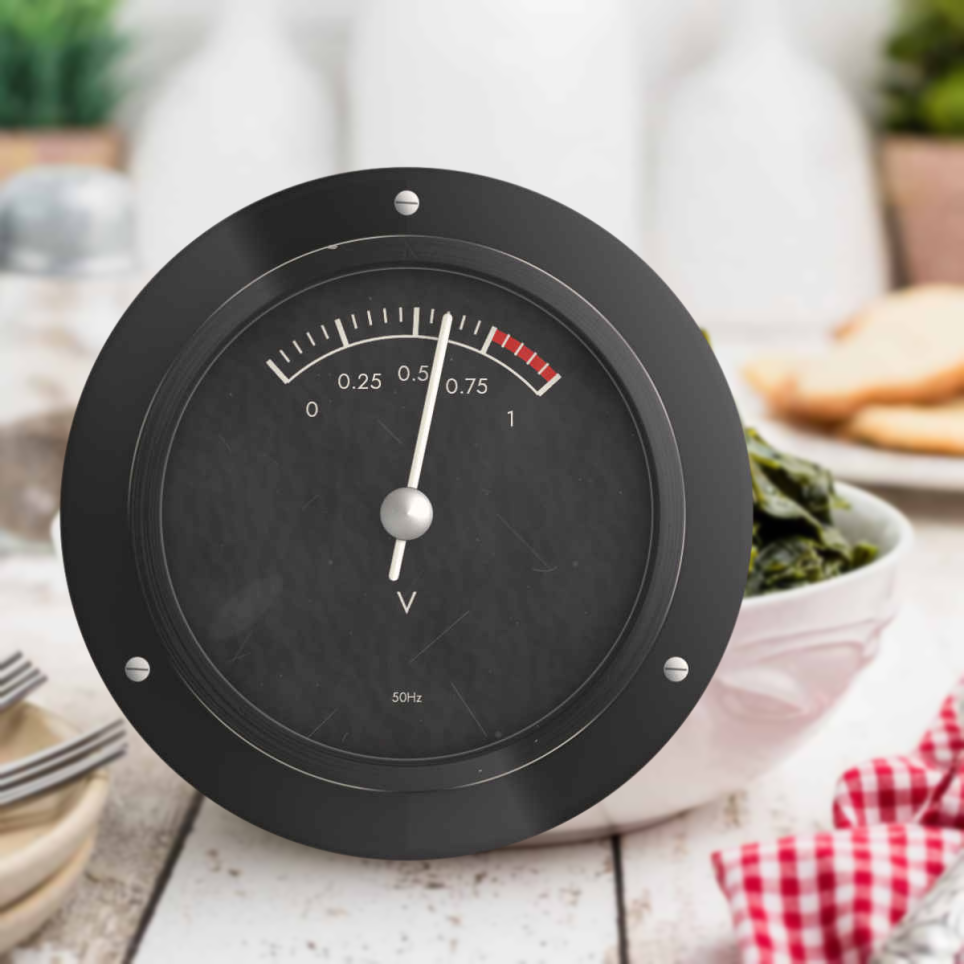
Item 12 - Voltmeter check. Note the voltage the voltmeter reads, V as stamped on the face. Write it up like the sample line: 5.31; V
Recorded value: 0.6; V
